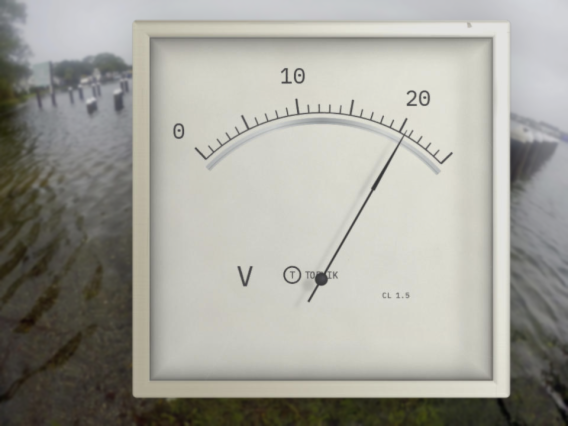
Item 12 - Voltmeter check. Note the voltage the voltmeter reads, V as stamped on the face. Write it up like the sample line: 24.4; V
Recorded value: 20.5; V
